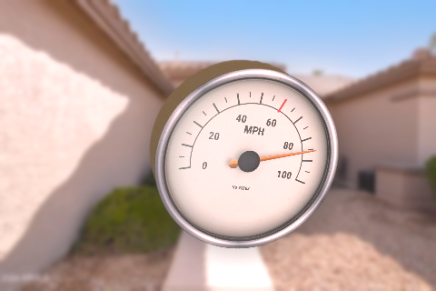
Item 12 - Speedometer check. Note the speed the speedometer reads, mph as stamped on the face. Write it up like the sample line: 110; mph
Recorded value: 85; mph
